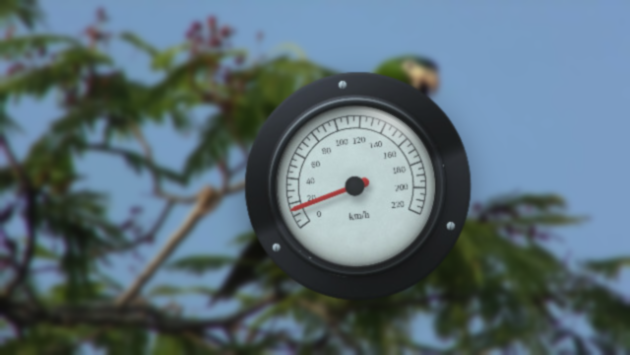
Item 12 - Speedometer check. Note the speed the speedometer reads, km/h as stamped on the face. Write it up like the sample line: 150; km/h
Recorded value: 15; km/h
